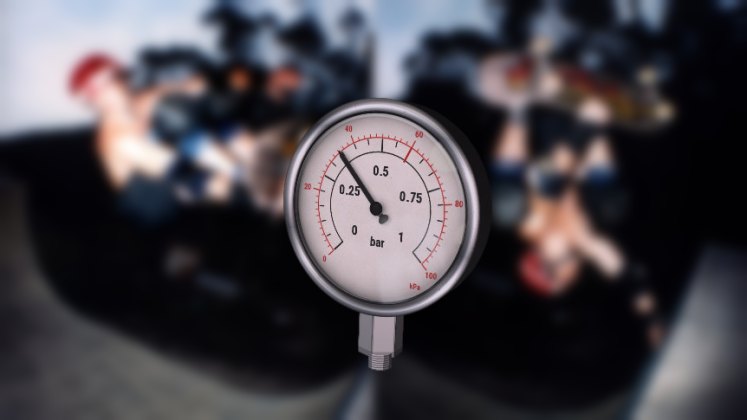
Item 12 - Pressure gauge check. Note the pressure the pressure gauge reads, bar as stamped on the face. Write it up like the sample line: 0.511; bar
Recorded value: 0.35; bar
